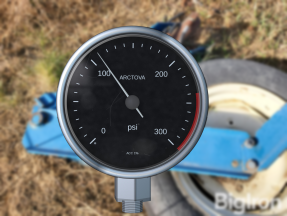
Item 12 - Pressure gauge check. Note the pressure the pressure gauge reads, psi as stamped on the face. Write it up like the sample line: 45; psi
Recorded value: 110; psi
